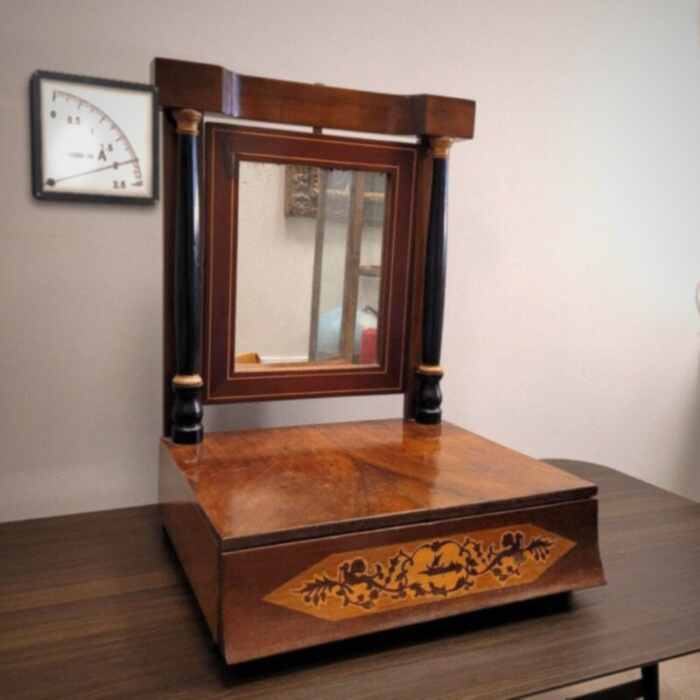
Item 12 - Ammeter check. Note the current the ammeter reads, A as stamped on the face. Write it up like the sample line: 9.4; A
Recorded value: 2; A
